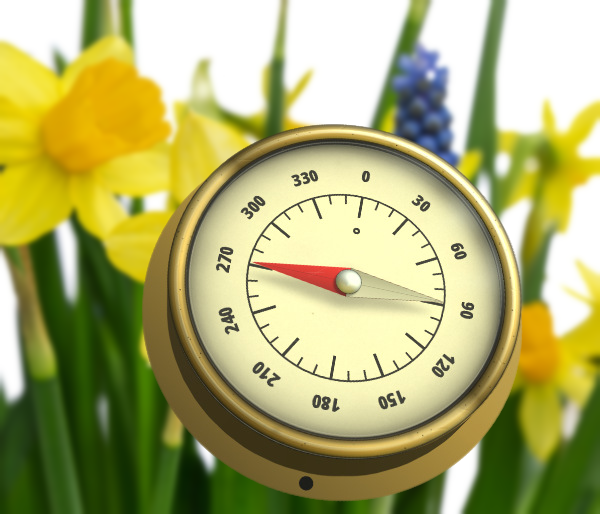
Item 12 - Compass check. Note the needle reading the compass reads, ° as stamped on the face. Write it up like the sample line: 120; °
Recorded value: 270; °
